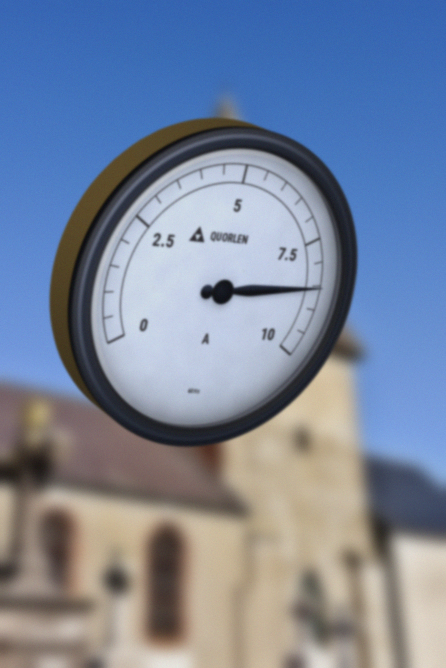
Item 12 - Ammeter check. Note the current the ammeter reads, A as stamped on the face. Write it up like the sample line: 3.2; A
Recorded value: 8.5; A
